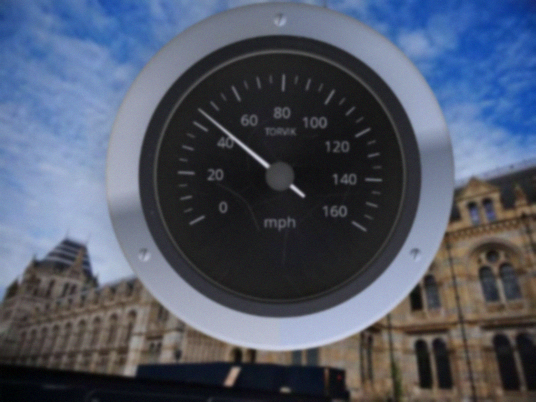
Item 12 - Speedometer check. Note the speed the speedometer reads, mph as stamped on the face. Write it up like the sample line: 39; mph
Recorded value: 45; mph
